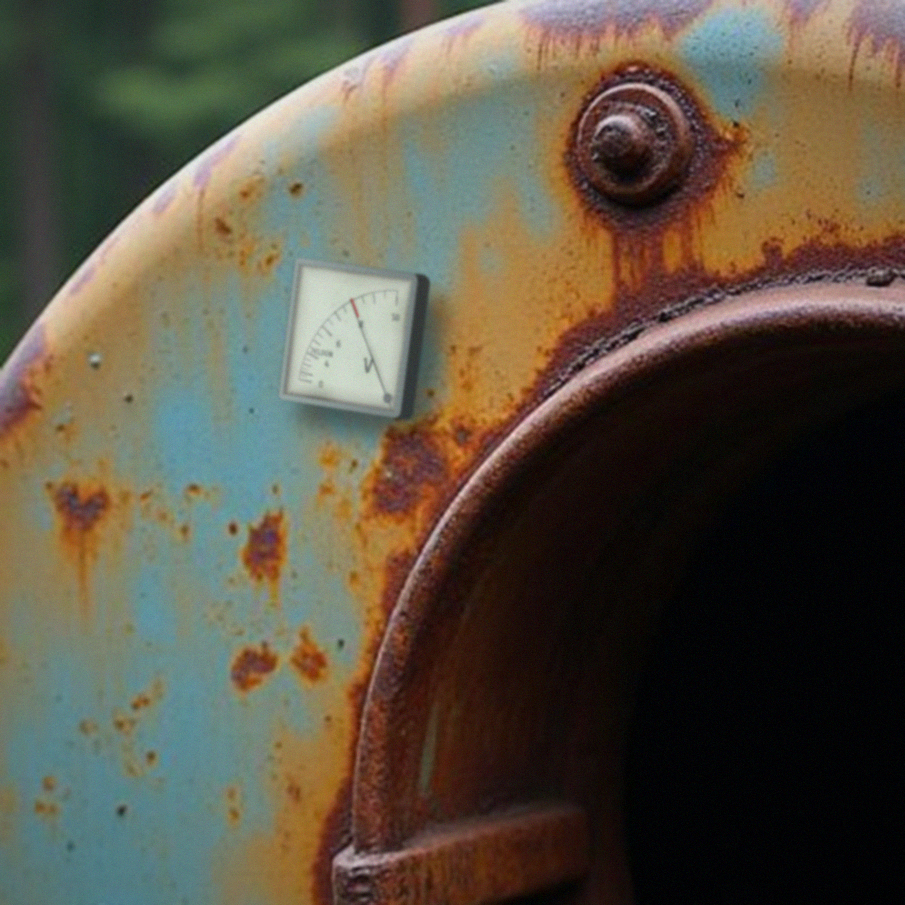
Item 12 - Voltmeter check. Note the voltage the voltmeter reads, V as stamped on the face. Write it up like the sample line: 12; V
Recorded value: 8; V
